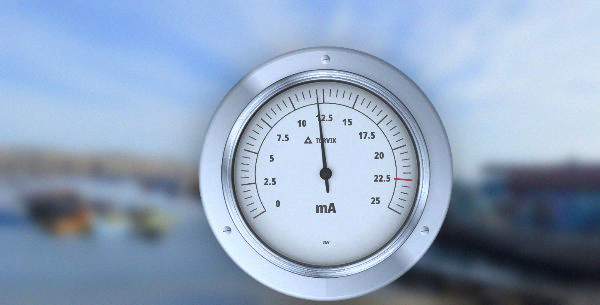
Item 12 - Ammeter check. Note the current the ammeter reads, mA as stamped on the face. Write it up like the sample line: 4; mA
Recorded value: 12; mA
